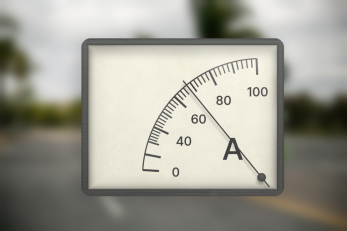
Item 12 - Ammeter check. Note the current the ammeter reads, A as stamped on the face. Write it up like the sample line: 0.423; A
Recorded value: 68; A
